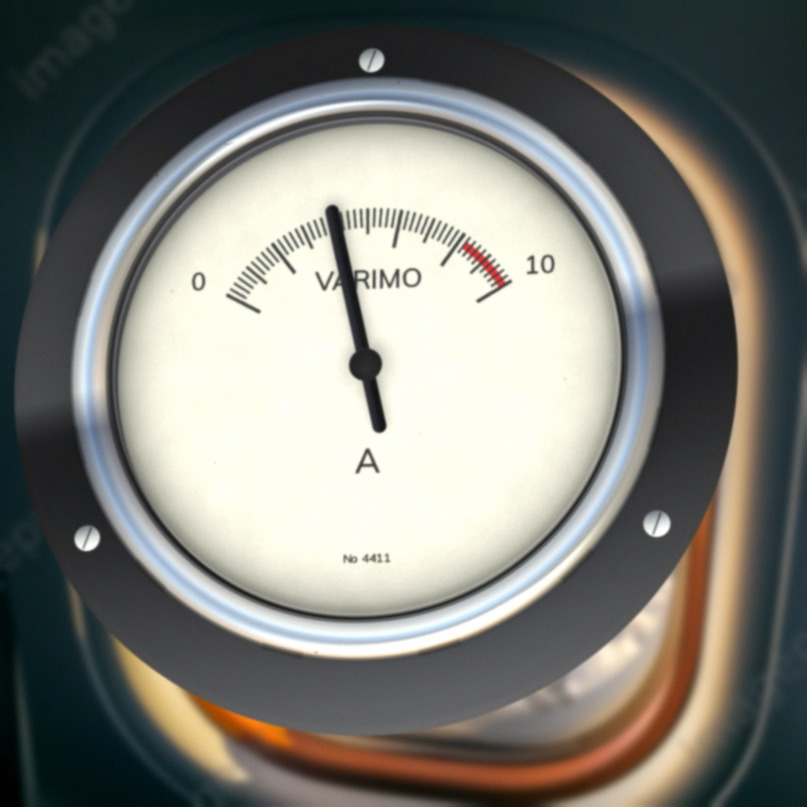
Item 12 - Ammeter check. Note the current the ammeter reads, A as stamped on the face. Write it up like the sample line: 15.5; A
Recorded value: 4; A
